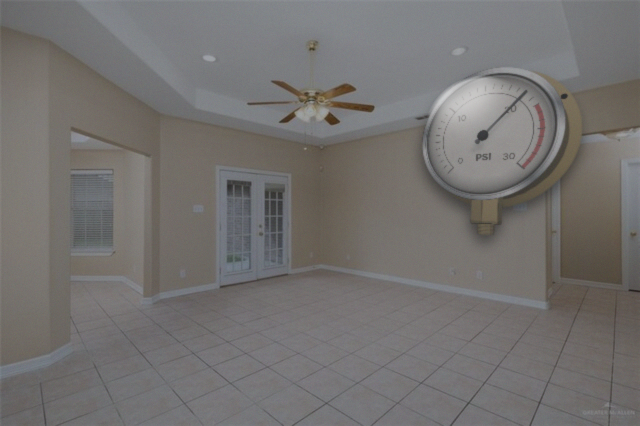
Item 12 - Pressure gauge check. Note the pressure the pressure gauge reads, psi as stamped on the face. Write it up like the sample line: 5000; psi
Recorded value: 20; psi
